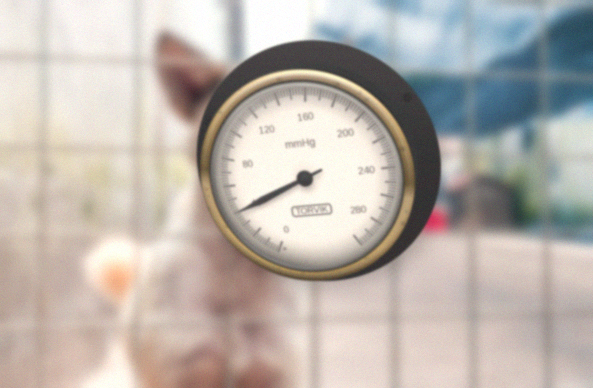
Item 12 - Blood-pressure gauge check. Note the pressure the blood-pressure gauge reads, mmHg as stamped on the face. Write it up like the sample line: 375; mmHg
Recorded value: 40; mmHg
